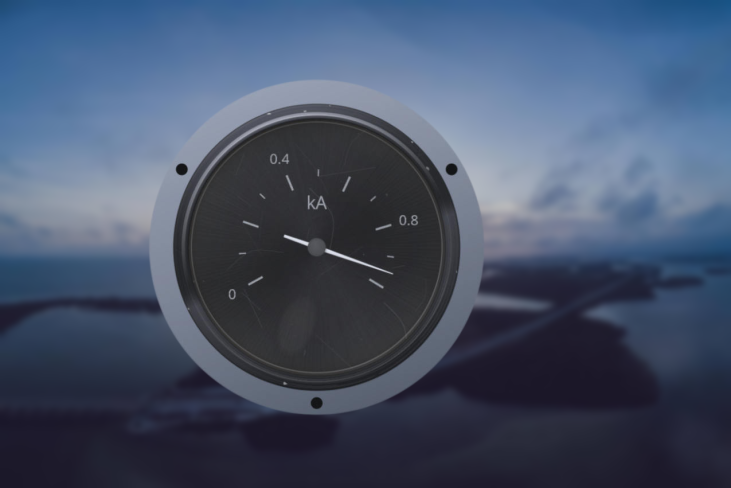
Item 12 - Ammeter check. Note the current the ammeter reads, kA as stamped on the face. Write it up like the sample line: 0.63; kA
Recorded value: 0.95; kA
